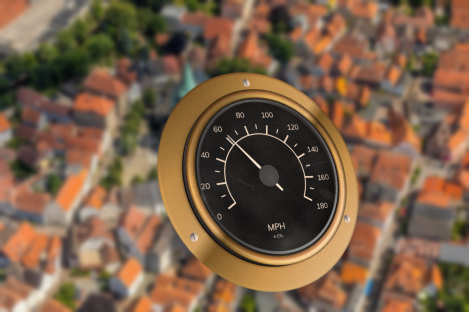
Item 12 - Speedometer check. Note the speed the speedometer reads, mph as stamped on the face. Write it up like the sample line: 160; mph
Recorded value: 60; mph
